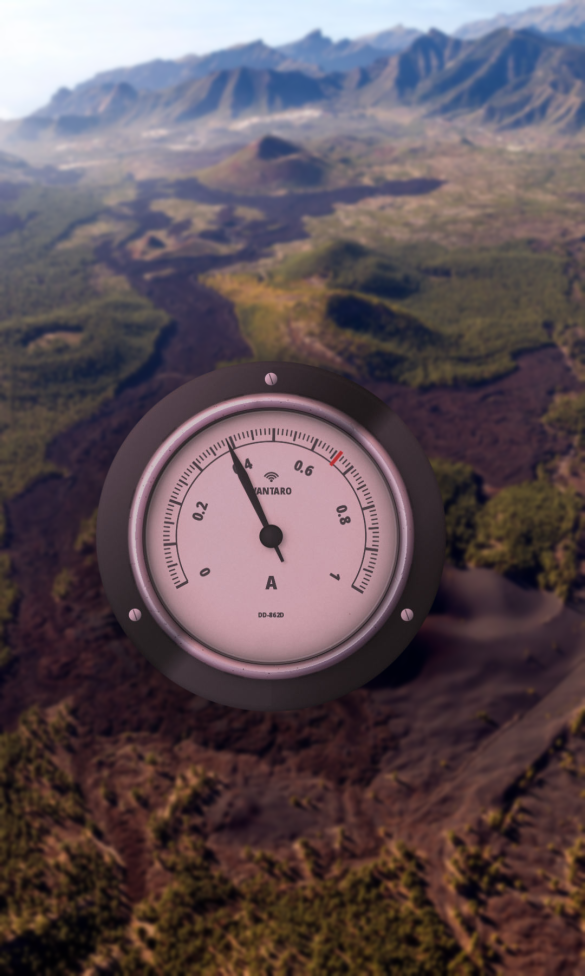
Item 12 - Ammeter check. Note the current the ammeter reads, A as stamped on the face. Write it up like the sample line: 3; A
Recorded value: 0.39; A
